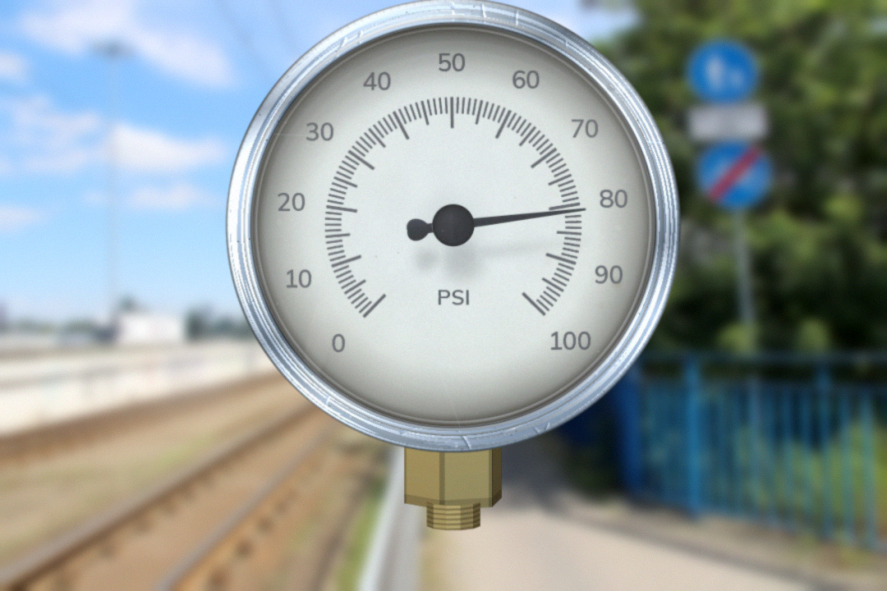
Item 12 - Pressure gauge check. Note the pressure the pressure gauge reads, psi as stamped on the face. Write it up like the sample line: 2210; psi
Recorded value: 81; psi
